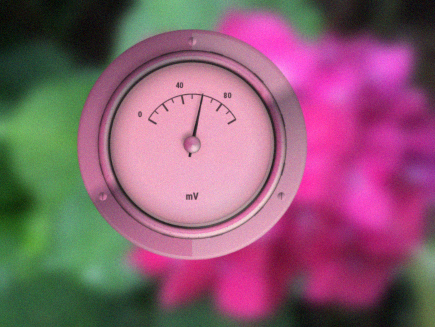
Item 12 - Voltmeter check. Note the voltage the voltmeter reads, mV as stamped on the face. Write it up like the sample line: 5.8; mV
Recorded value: 60; mV
